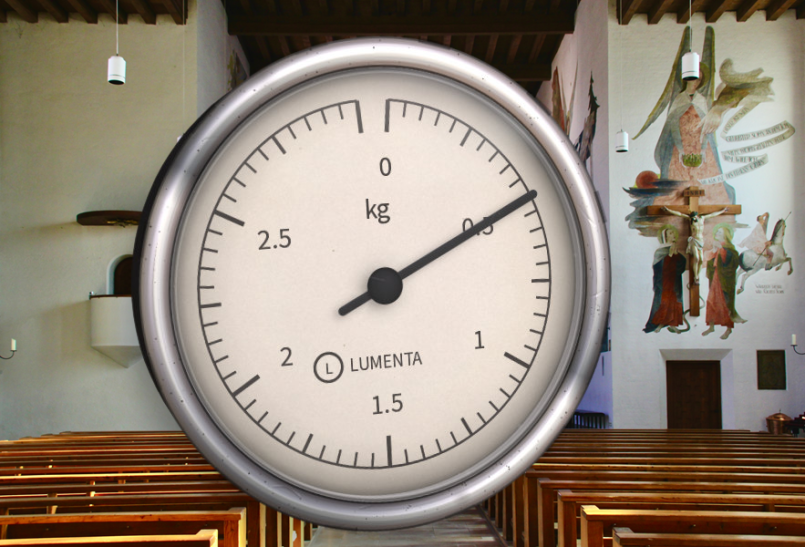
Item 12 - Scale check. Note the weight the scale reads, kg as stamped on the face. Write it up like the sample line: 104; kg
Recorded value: 0.5; kg
